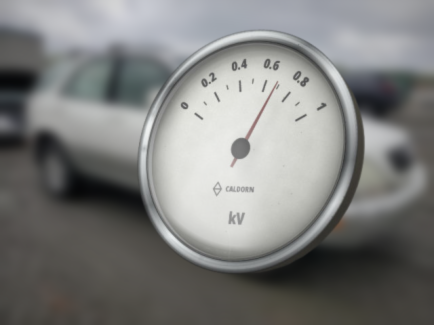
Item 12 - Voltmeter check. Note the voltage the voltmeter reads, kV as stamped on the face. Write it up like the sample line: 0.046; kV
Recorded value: 0.7; kV
